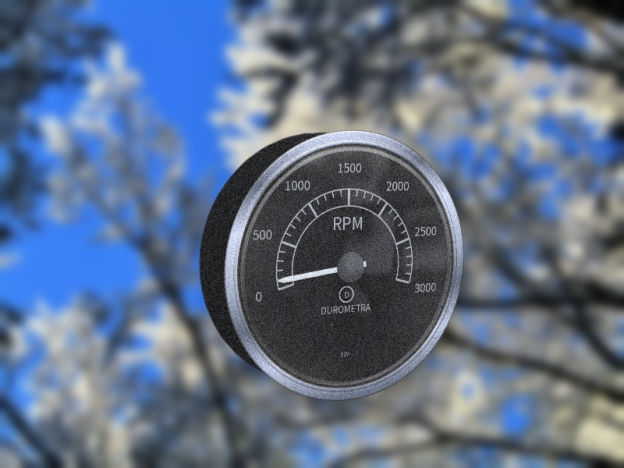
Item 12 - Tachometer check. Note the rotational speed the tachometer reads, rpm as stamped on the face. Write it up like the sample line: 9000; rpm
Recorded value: 100; rpm
